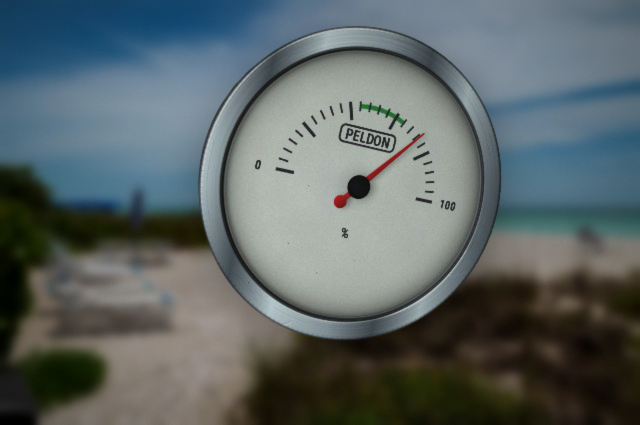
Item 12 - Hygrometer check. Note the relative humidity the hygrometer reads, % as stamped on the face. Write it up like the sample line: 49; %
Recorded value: 72; %
